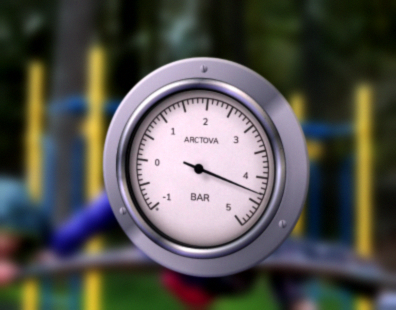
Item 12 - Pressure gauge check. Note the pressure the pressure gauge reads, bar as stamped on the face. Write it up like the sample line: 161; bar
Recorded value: 4.3; bar
